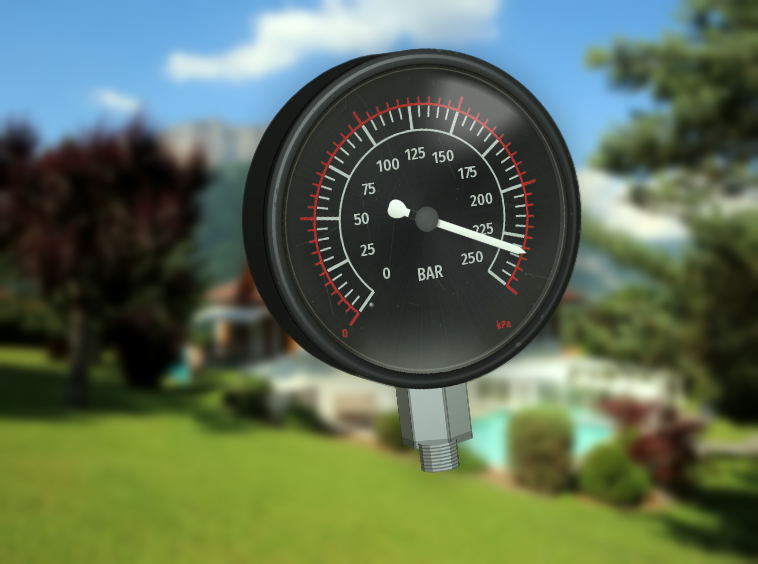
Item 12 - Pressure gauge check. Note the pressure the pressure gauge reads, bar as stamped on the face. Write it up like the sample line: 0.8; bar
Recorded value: 232.5; bar
